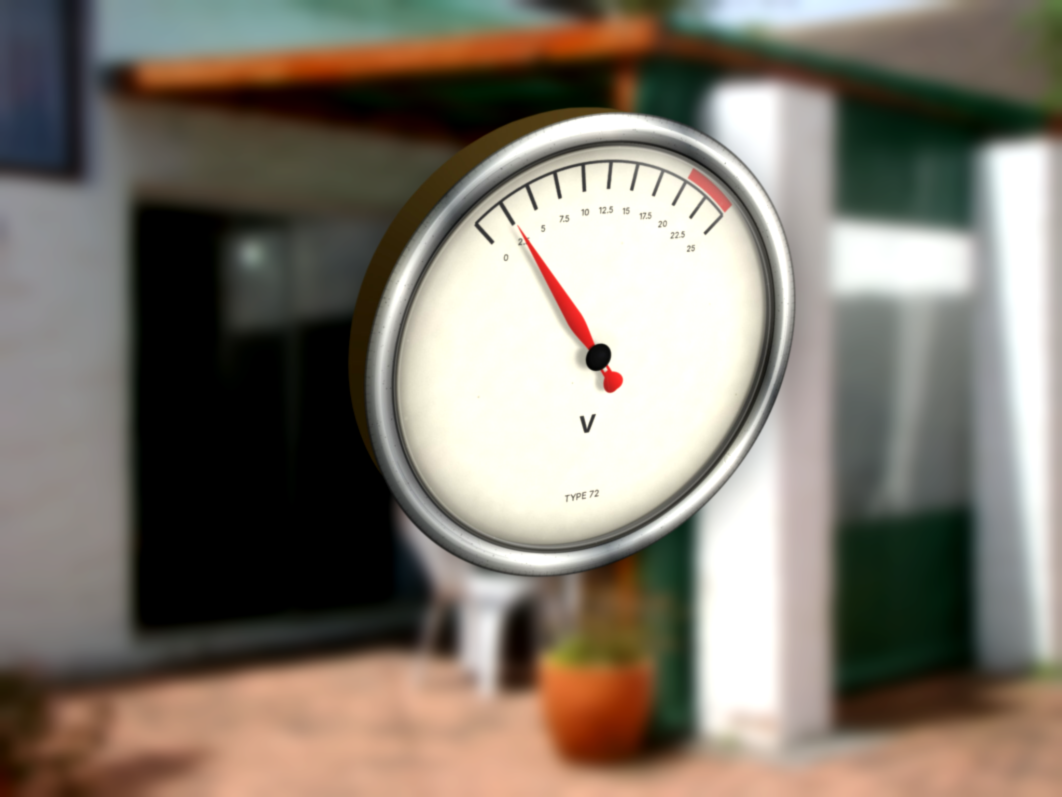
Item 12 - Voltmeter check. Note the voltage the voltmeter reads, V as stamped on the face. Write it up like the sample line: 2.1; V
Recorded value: 2.5; V
